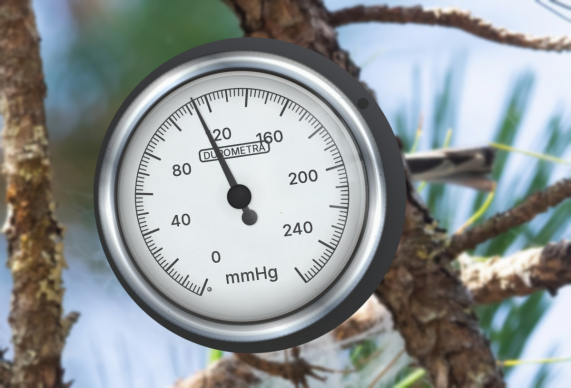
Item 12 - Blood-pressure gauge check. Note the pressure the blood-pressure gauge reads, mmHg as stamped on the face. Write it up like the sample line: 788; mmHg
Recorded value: 114; mmHg
